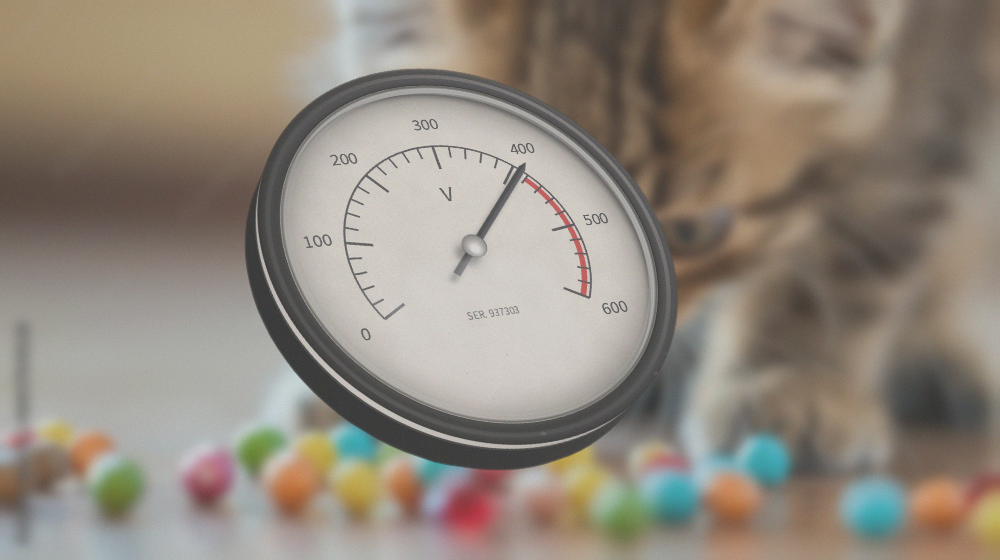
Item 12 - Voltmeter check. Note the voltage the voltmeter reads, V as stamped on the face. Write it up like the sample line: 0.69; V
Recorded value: 410; V
